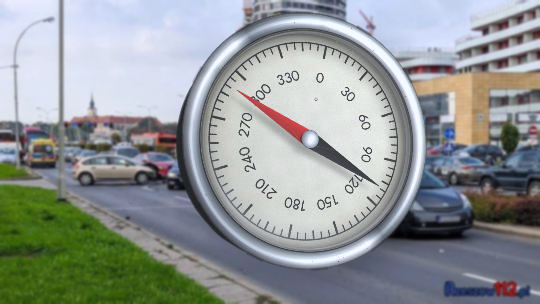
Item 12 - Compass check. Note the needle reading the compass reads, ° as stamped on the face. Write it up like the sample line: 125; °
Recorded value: 290; °
